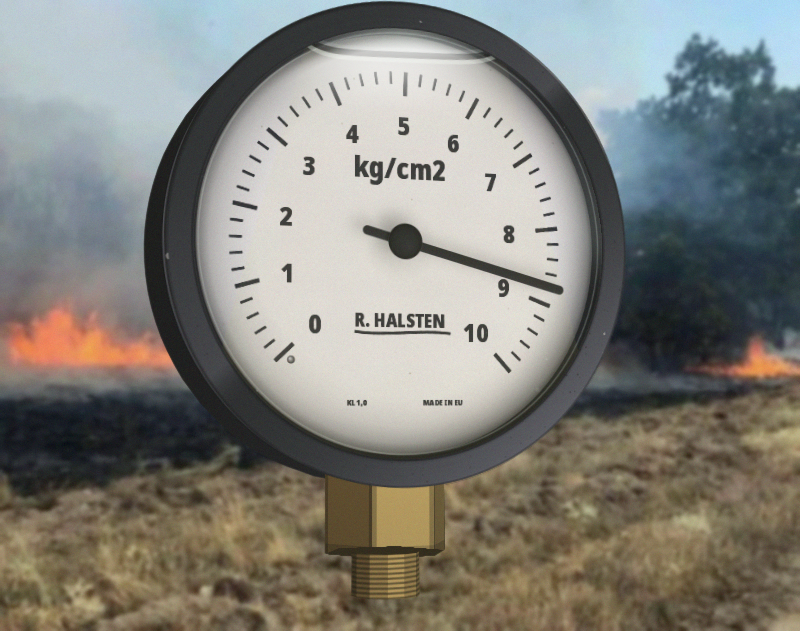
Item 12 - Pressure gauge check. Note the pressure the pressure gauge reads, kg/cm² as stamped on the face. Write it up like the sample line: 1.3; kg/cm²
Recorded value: 8.8; kg/cm²
